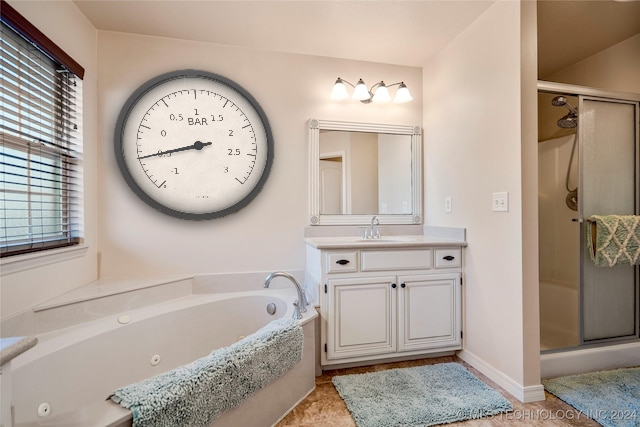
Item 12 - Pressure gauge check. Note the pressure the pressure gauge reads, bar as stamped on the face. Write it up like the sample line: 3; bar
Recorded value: -0.5; bar
